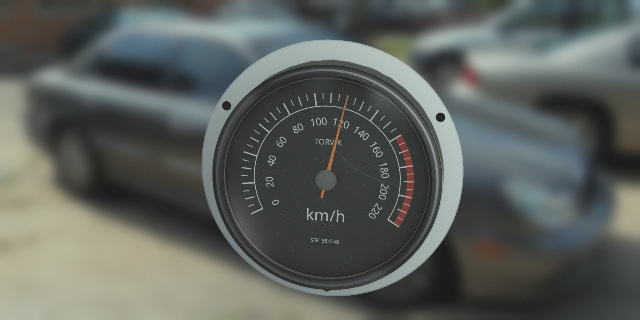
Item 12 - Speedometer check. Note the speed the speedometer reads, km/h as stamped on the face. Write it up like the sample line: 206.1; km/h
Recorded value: 120; km/h
